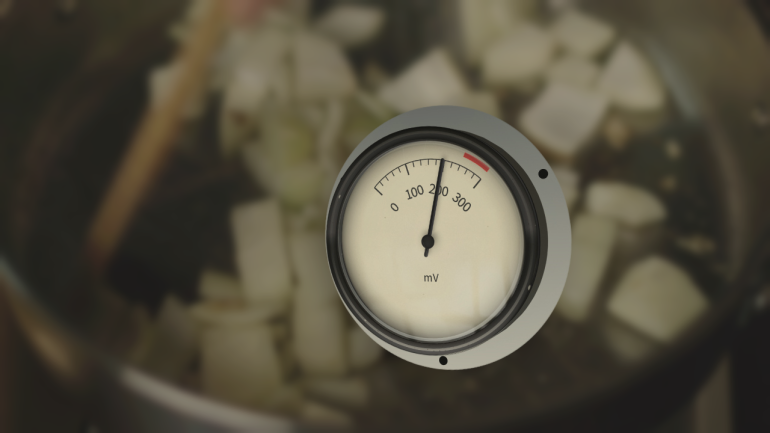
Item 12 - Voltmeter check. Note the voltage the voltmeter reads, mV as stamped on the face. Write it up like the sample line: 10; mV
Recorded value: 200; mV
